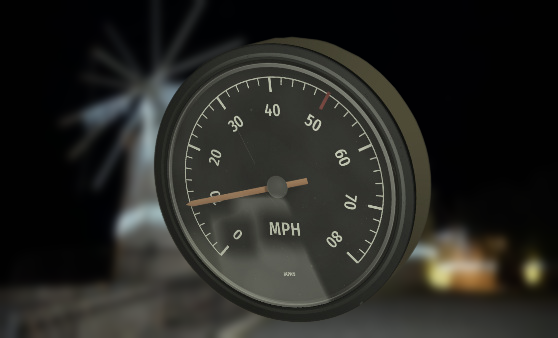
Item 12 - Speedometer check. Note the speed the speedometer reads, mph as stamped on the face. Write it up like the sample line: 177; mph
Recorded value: 10; mph
